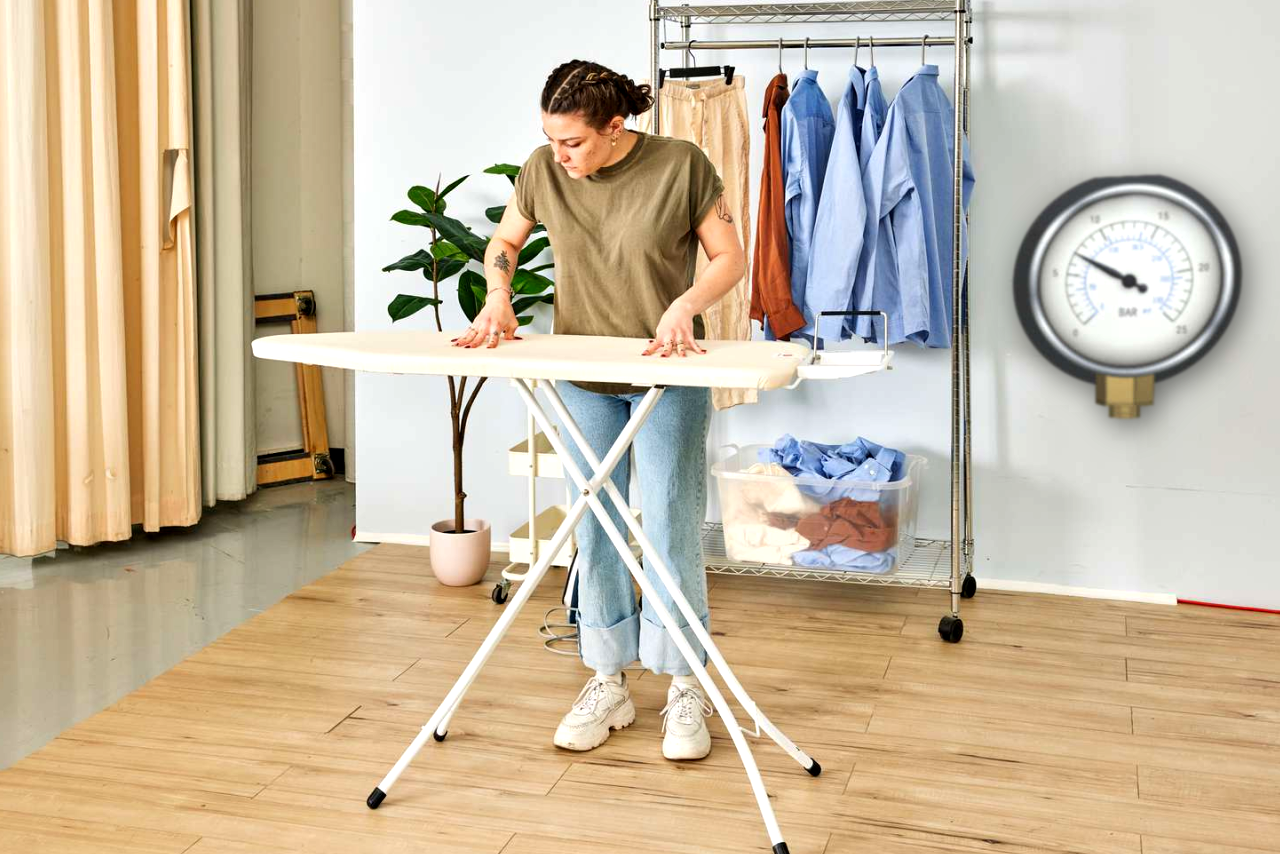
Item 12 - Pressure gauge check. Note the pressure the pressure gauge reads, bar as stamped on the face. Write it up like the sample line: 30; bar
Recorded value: 7; bar
